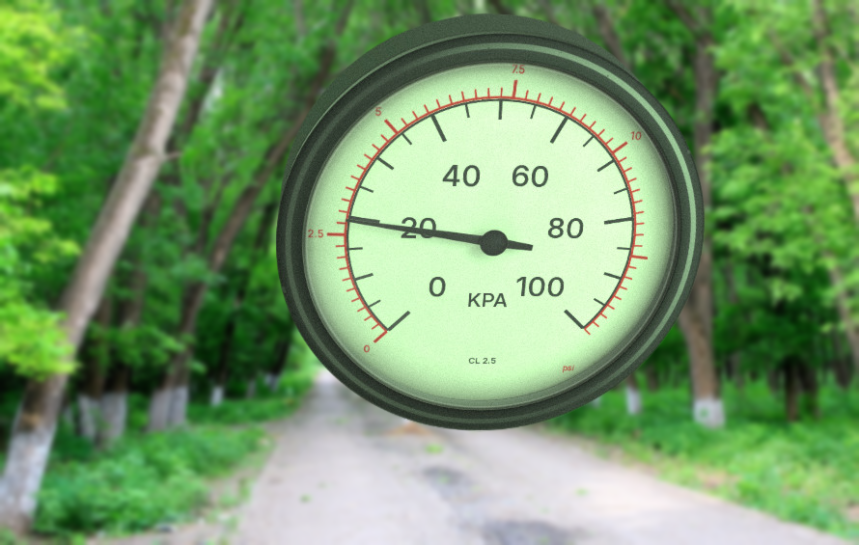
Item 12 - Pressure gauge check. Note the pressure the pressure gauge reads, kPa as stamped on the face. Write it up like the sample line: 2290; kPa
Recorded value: 20; kPa
